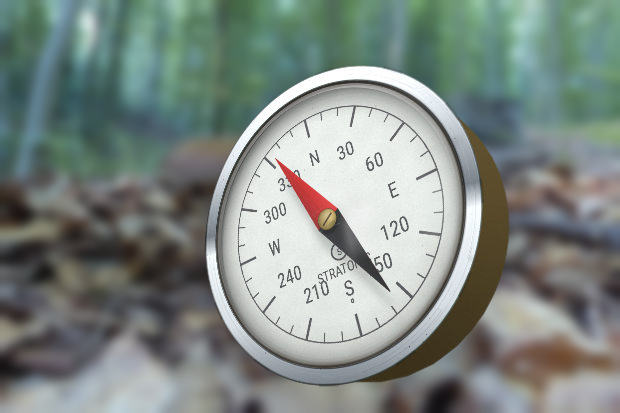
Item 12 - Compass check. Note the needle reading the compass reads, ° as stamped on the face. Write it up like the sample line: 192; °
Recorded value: 335; °
